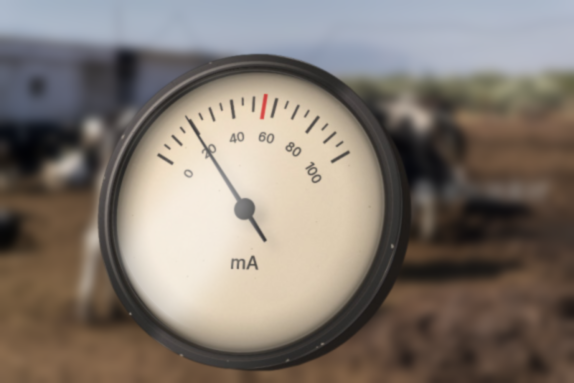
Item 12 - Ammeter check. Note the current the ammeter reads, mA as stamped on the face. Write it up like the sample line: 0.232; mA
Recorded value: 20; mA
